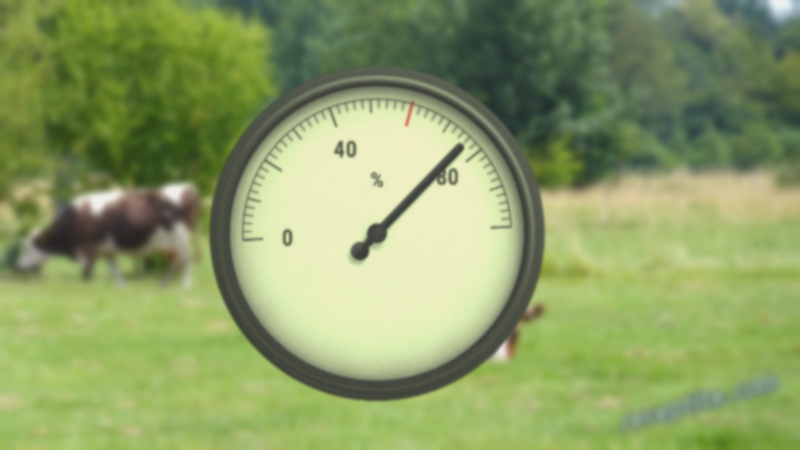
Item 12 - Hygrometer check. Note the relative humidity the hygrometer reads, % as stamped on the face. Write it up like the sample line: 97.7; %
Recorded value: 76; %
